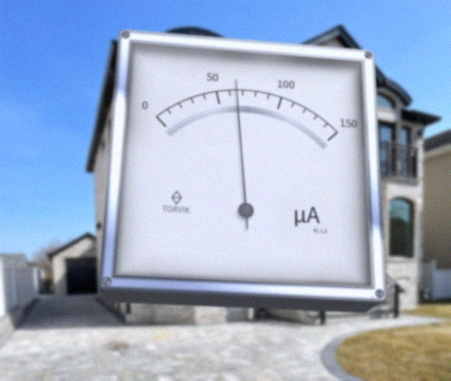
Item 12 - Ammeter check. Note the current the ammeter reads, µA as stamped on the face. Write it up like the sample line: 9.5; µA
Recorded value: 65; µA
